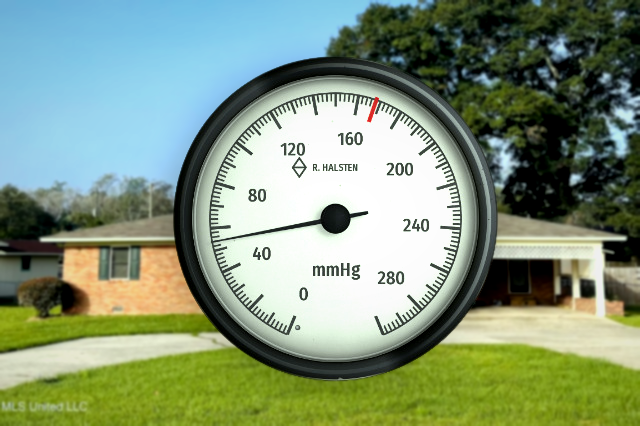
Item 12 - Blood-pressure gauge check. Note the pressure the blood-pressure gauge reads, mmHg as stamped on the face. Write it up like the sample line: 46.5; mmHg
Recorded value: 54; mmHg
